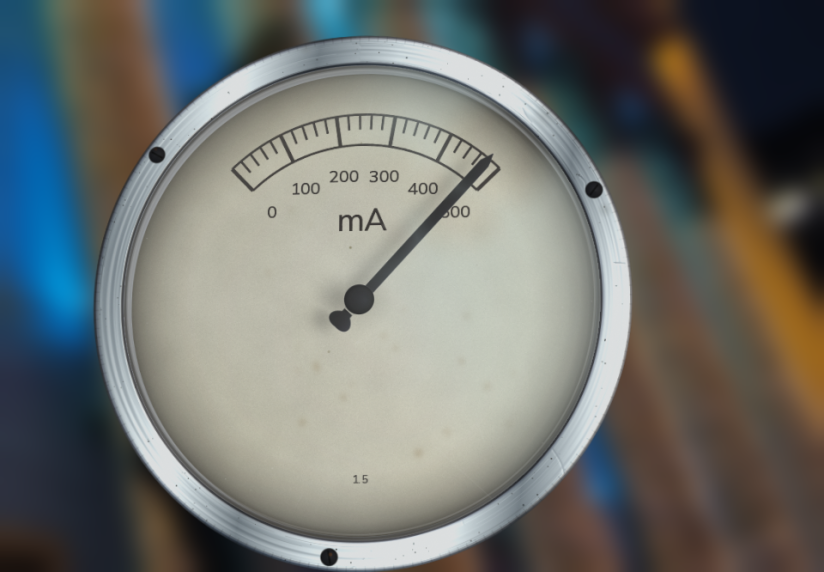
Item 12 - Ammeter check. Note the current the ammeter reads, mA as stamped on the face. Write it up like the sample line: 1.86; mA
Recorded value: 480; mA
